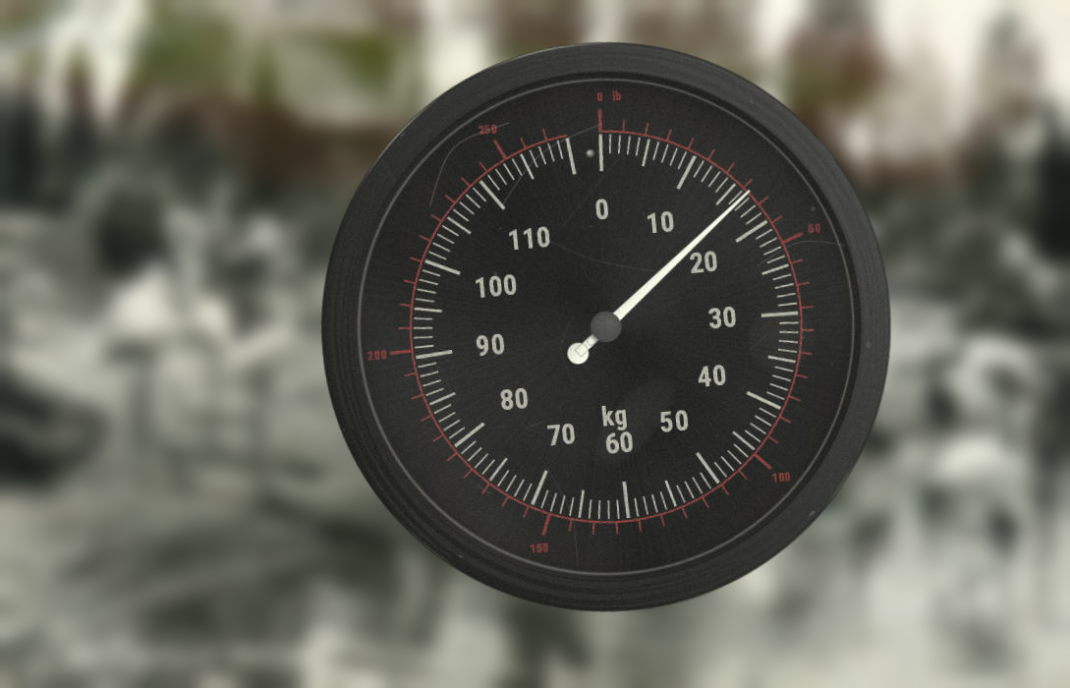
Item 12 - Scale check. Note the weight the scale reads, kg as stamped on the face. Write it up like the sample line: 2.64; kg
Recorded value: 16.5; kg
